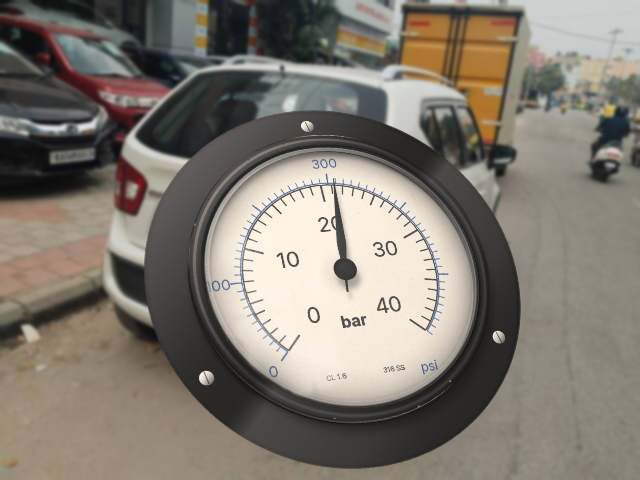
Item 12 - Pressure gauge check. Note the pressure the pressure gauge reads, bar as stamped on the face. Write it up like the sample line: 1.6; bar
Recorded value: 21; bar
